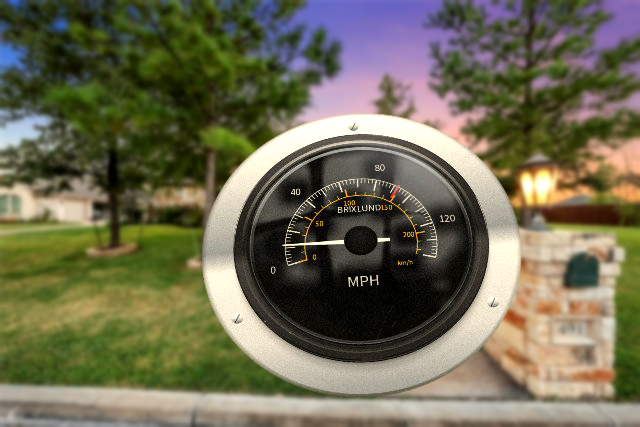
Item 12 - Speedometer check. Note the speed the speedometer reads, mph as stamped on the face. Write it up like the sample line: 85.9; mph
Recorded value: 10; mph
